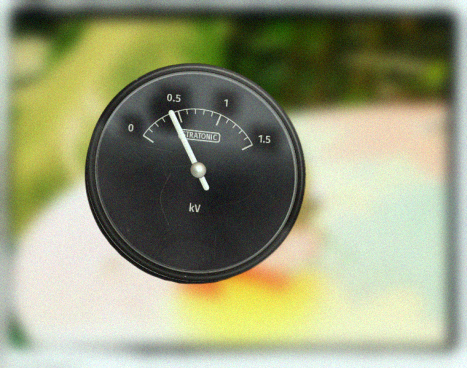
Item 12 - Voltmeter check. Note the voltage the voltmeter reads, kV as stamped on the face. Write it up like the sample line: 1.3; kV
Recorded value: 0.4; kV
